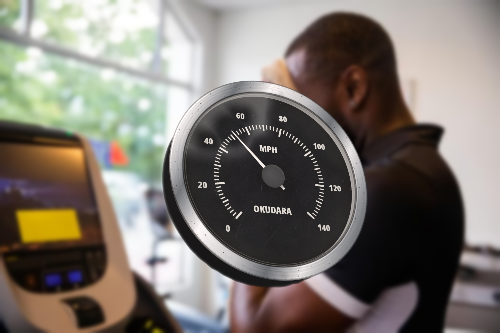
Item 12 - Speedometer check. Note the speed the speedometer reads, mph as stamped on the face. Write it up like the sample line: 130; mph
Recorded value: 50; mph
